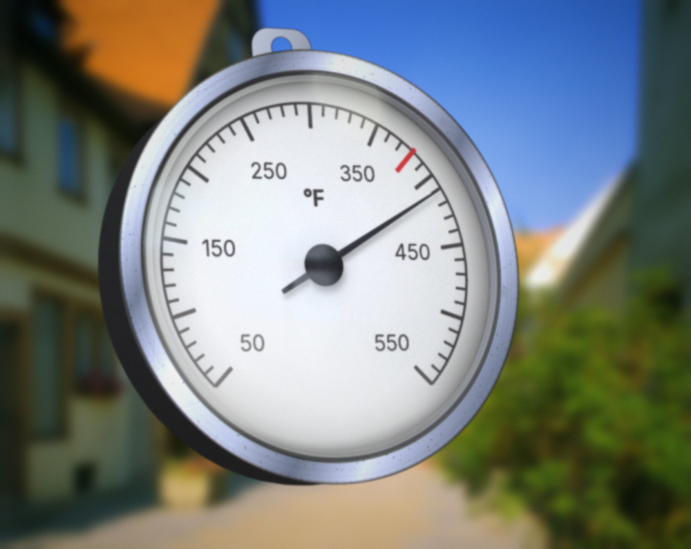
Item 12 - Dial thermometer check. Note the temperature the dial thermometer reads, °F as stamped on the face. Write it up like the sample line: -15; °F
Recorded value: 410; °F
